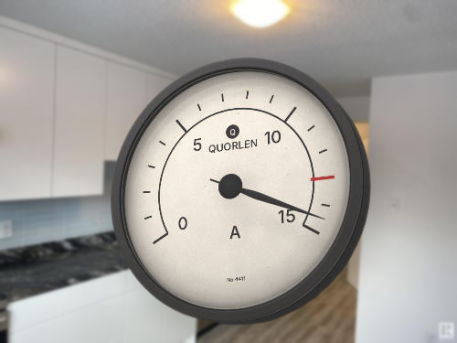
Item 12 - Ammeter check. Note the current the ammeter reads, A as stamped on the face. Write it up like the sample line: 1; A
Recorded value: 14.5; A
